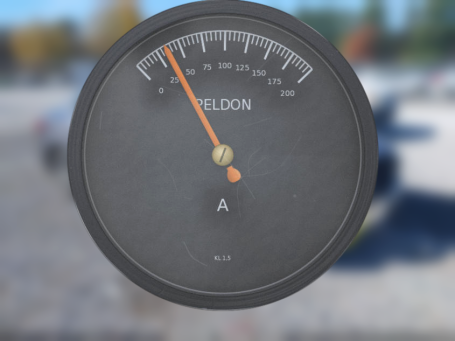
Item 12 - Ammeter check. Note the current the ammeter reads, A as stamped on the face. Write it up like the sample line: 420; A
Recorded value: 35; A
